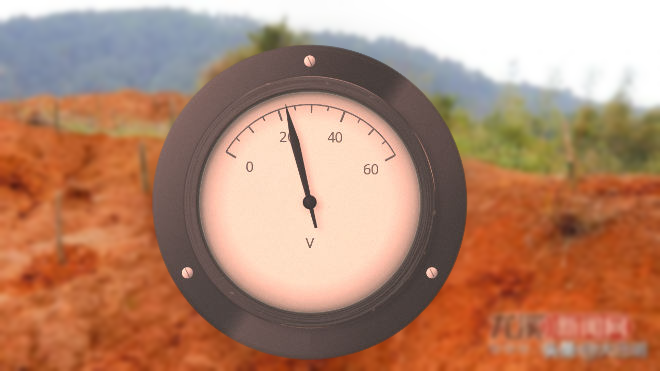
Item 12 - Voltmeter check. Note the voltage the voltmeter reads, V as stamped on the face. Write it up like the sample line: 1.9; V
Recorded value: 22.5; V
